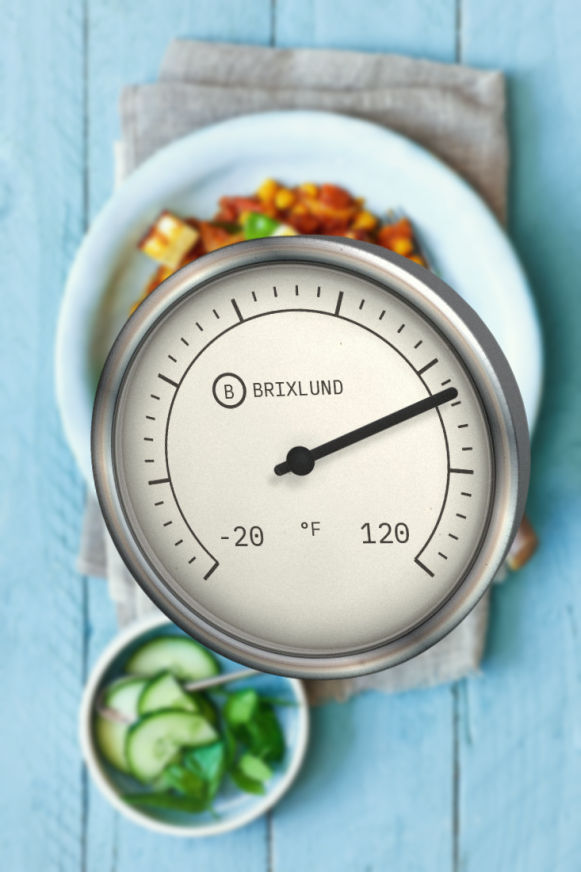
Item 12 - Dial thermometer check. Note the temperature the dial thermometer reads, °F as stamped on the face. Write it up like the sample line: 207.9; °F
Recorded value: 86; °F
